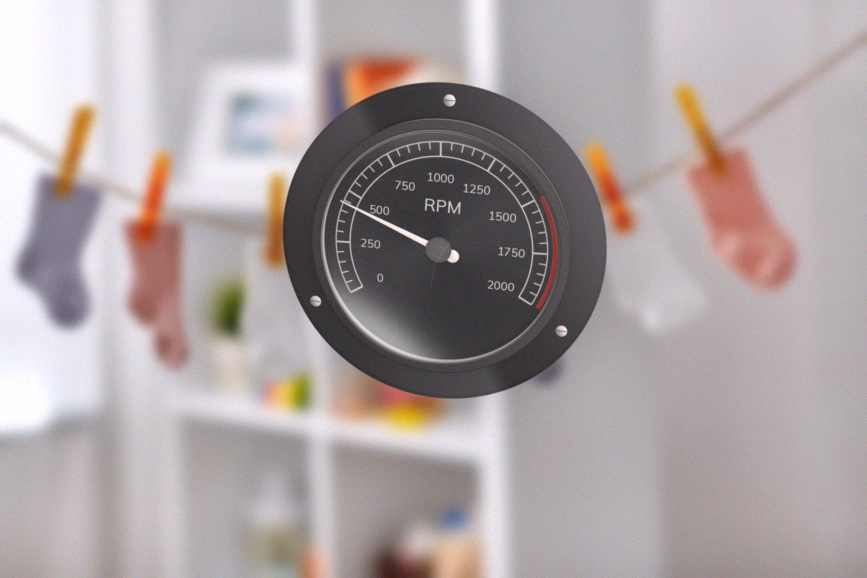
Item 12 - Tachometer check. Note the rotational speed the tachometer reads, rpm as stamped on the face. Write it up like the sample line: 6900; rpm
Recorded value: 450; rpm
